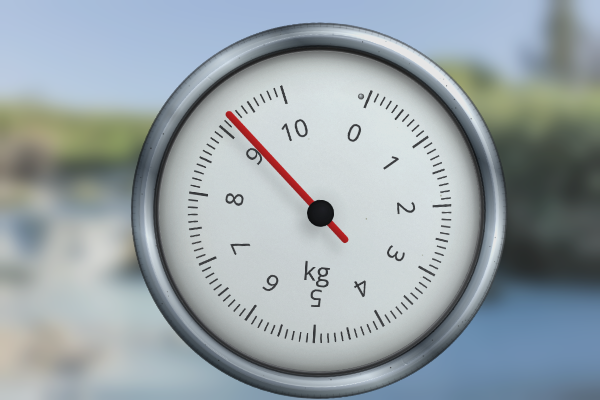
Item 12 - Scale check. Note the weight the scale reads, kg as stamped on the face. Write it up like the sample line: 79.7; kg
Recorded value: 9.2; kg
